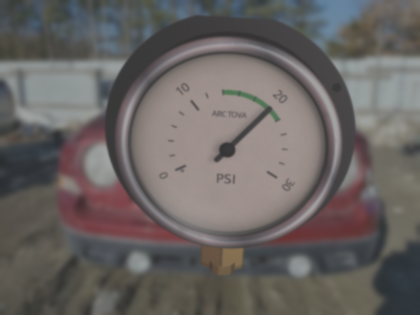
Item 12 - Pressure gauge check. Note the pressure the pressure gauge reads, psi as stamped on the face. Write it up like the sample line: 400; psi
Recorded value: 20; psi
